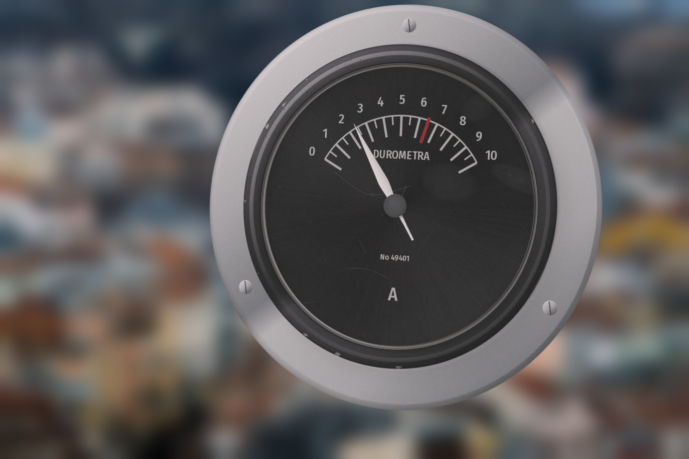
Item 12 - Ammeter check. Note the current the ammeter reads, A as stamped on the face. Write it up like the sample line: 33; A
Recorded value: 2.5; A
